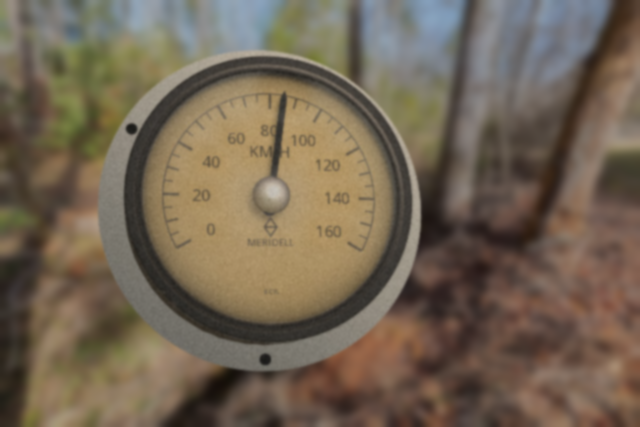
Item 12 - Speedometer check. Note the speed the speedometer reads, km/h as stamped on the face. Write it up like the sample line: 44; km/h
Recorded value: 85; km/h
